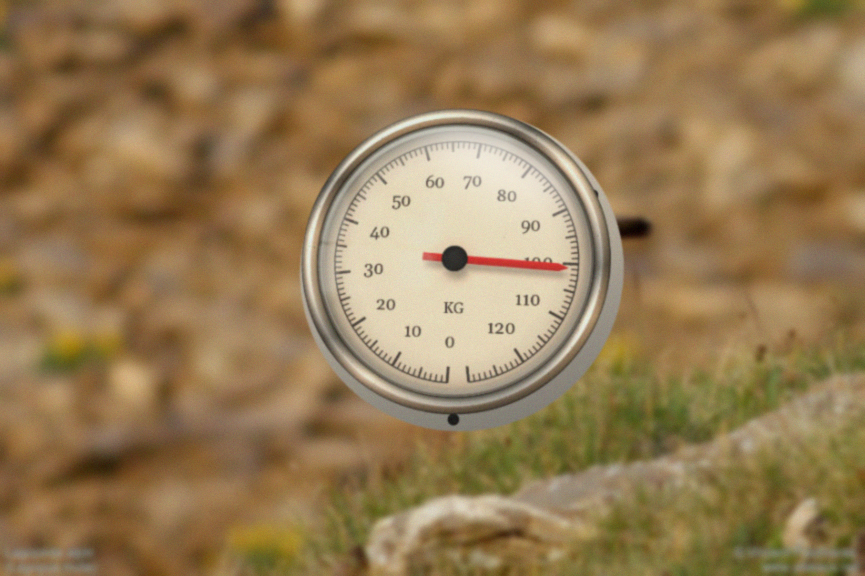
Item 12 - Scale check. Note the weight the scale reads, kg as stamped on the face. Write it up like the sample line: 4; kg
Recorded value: 101; kg
